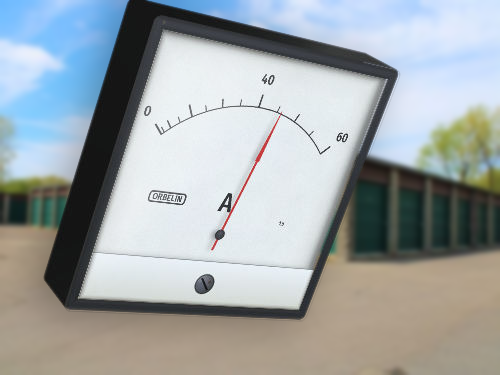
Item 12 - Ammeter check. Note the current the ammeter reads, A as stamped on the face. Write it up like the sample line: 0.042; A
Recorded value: 45; A
